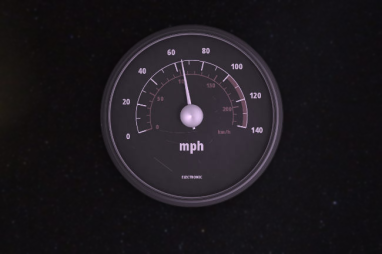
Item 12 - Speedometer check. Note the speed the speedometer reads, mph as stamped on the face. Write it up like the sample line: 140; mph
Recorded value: 65; mph
